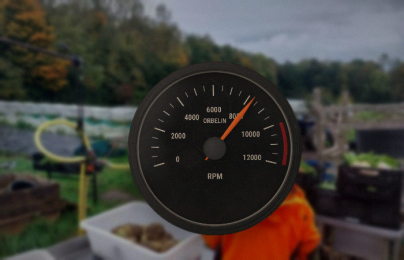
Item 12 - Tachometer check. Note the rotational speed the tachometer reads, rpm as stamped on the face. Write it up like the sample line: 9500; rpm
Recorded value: 8250; rpm
